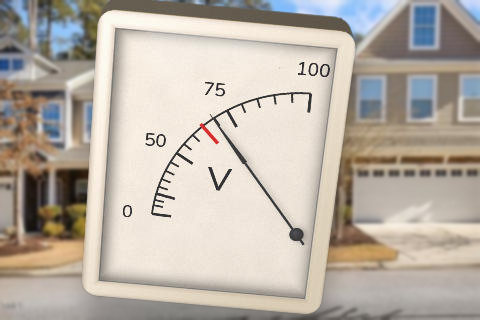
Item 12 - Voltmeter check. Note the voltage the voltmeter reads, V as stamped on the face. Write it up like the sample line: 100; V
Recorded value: 70; V
